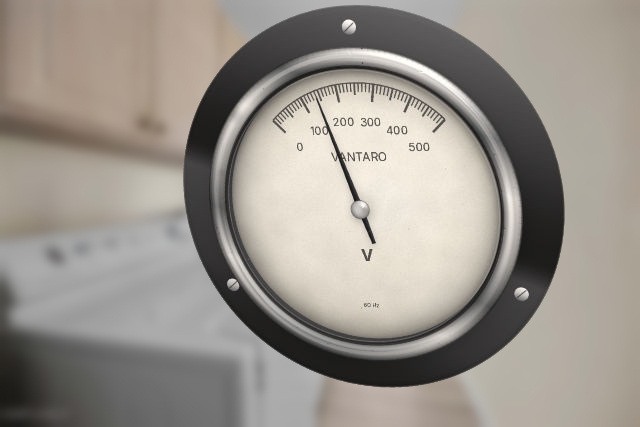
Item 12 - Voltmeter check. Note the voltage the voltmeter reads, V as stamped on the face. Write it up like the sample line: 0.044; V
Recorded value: 150; V
